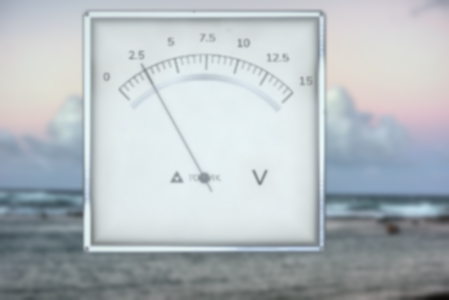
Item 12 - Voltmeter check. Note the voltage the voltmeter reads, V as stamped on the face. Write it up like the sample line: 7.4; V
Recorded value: 2.5; V
